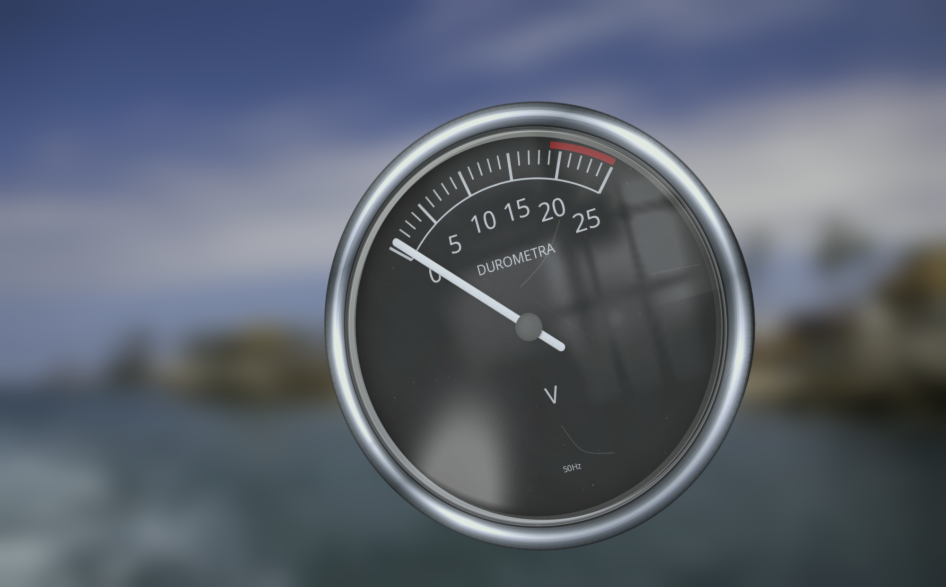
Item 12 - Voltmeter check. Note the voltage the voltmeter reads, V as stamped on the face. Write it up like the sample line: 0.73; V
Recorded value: 1; V
